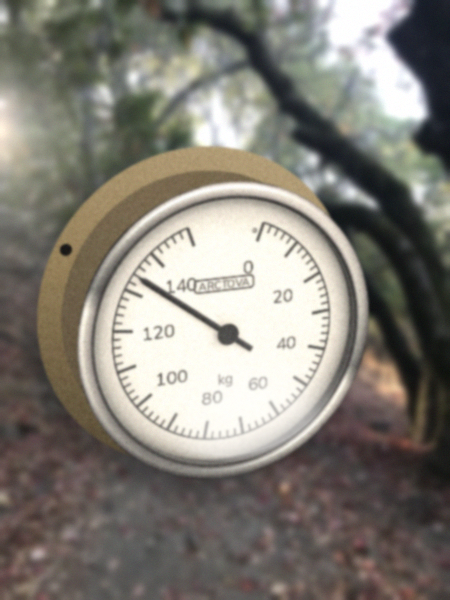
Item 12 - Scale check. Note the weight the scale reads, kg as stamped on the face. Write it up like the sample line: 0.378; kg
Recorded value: 134; kg
